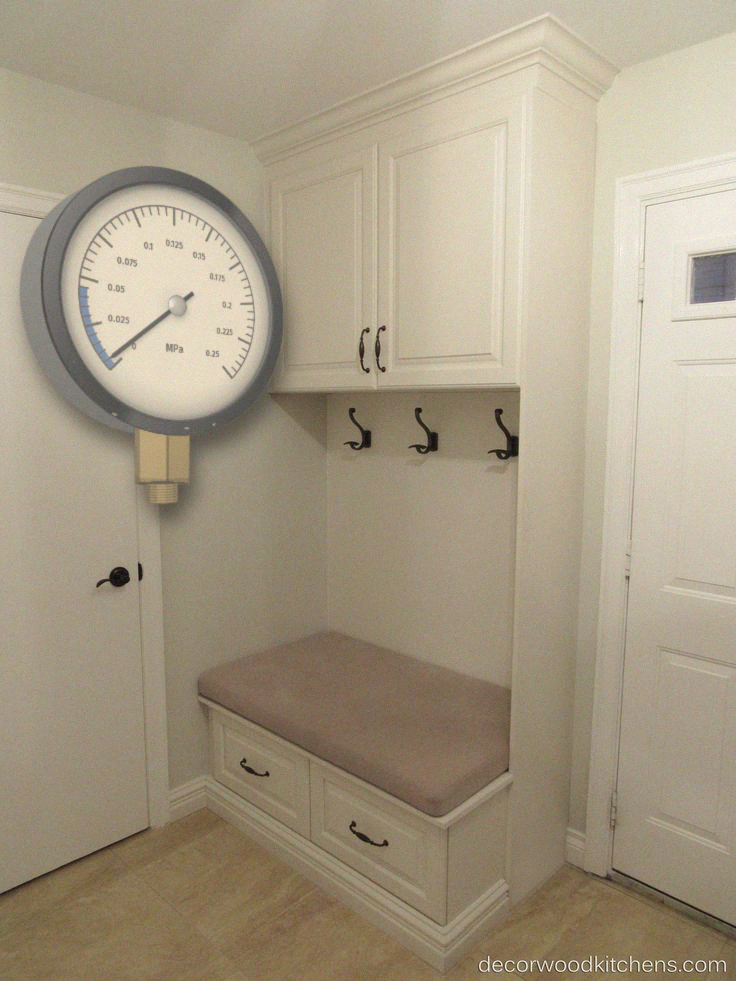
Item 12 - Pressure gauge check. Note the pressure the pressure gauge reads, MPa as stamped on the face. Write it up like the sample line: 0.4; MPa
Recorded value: 0.005; MPa
